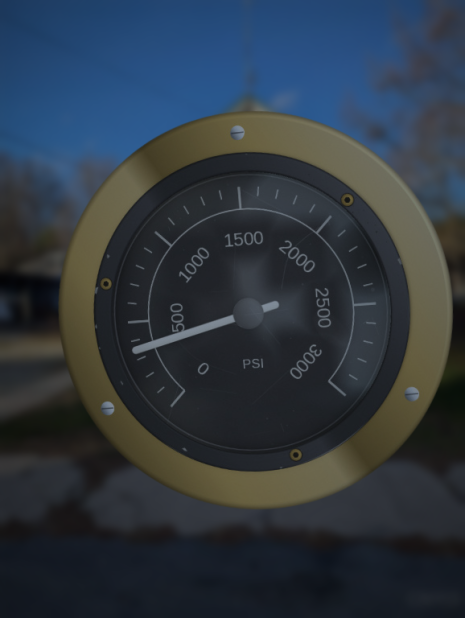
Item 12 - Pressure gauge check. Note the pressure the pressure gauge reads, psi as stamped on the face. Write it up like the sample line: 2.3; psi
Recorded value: 350; psi
